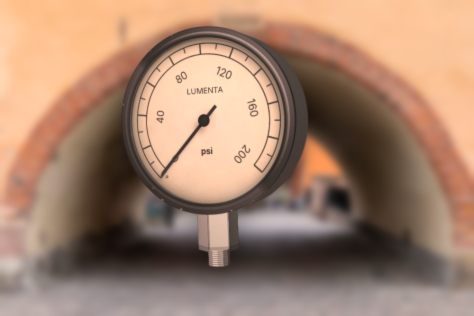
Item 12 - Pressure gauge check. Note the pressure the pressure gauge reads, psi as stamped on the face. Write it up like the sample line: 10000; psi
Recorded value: 0; psi
